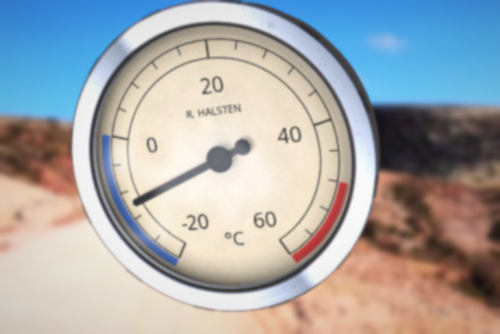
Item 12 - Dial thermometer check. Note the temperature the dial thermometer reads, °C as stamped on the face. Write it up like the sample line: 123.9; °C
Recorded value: -10; °C
